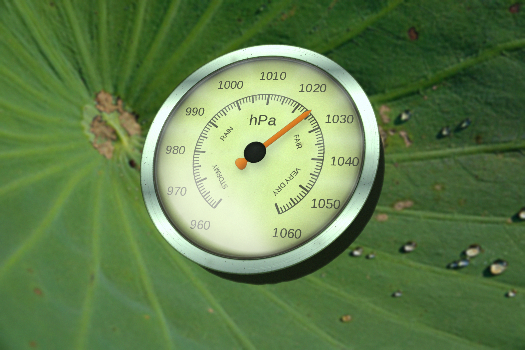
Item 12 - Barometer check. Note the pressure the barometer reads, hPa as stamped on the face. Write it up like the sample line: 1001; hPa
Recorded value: 1025; hPa
